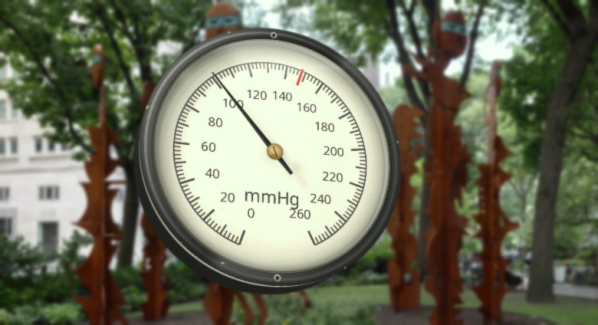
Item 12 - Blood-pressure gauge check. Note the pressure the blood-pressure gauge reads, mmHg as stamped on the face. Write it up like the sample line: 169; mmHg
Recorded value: 100; mmHg
